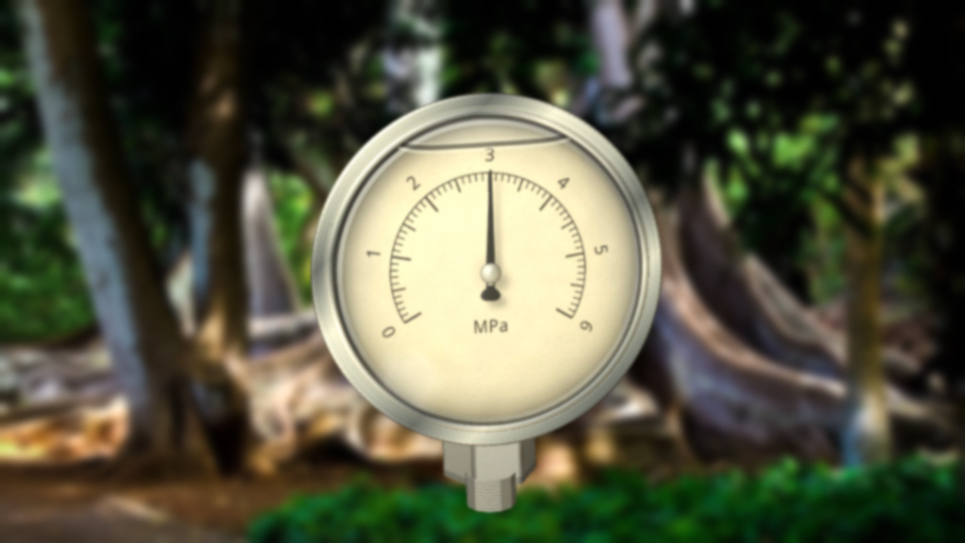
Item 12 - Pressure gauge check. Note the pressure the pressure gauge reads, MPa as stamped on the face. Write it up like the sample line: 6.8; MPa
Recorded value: 3; MPa
